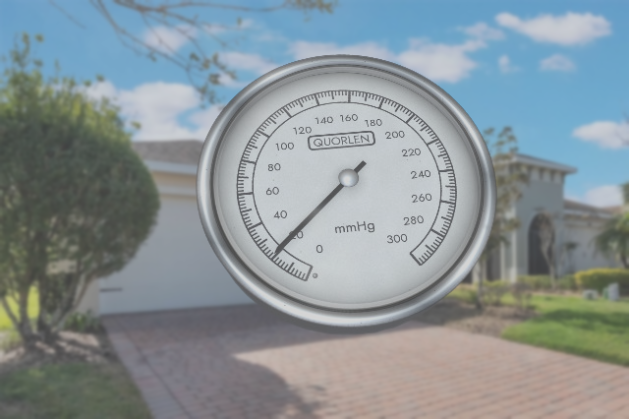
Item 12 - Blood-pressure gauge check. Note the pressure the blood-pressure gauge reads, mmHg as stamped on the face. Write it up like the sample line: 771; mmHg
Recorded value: 20; mmHg
